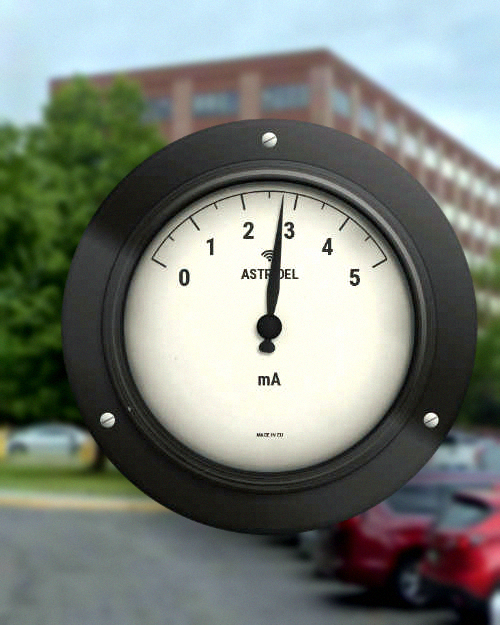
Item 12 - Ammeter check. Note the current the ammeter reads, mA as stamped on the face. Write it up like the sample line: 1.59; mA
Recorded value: 2.75; mA
